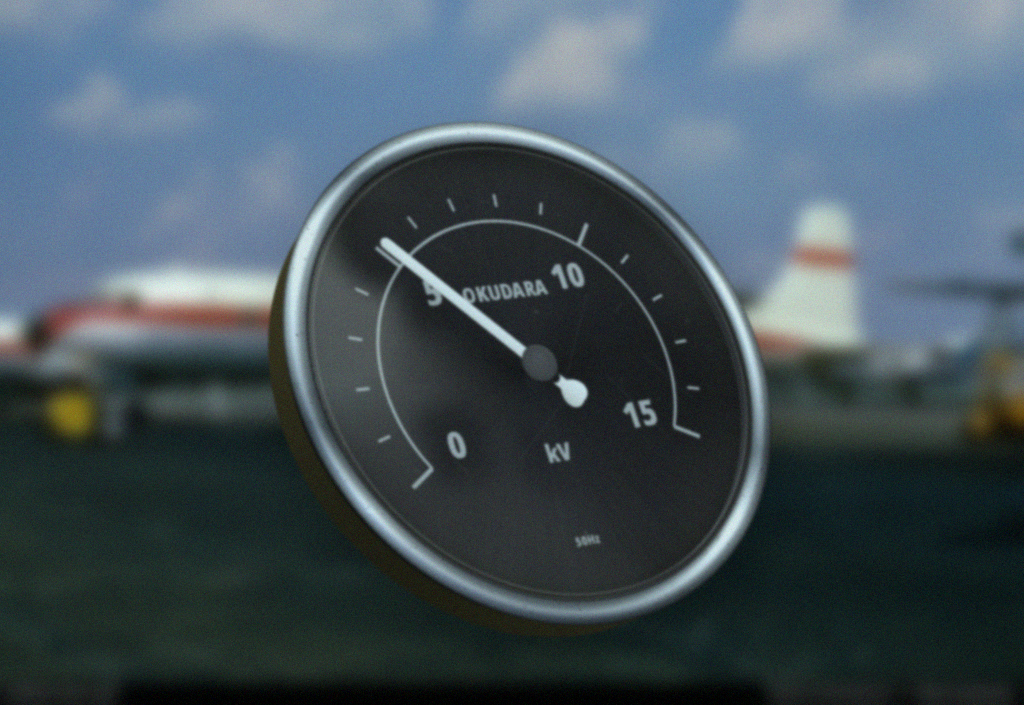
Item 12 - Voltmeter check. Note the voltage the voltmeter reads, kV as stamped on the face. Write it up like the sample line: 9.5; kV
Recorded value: 5; kV
